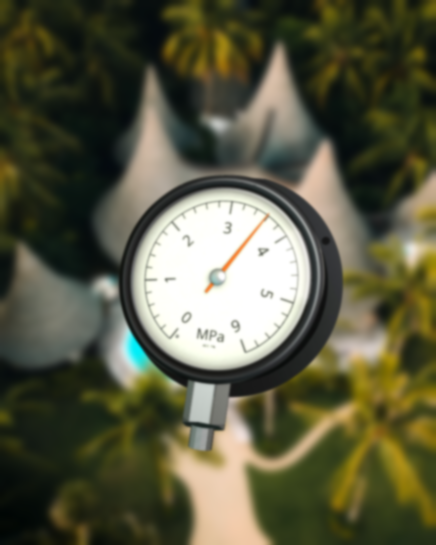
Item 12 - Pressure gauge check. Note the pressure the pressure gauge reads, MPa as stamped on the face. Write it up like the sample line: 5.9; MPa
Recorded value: 3.6; MPa
